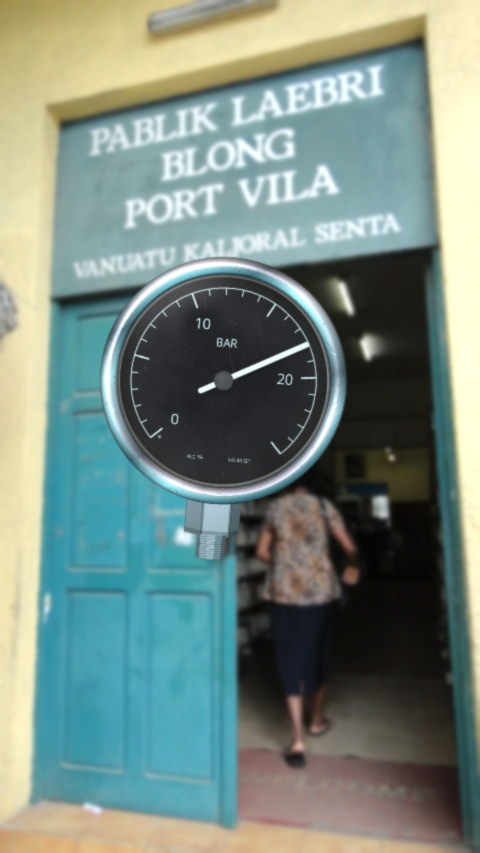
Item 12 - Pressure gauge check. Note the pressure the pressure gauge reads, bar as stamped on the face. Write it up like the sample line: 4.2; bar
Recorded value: 18; bar
